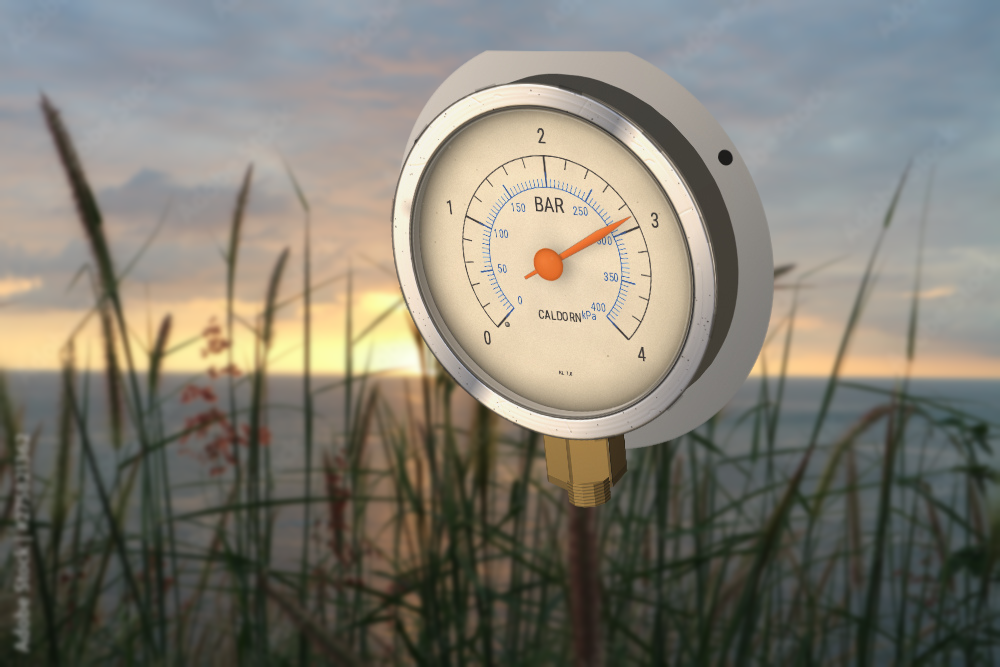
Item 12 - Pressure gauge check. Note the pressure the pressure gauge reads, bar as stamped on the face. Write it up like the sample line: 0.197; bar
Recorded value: 2.9; bar
